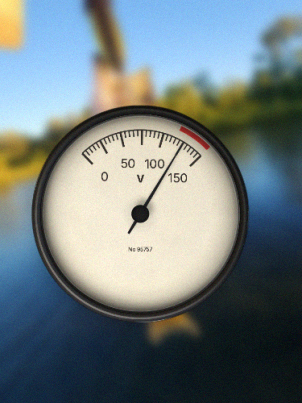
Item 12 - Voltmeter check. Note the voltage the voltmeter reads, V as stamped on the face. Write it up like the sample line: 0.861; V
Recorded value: 125; V
